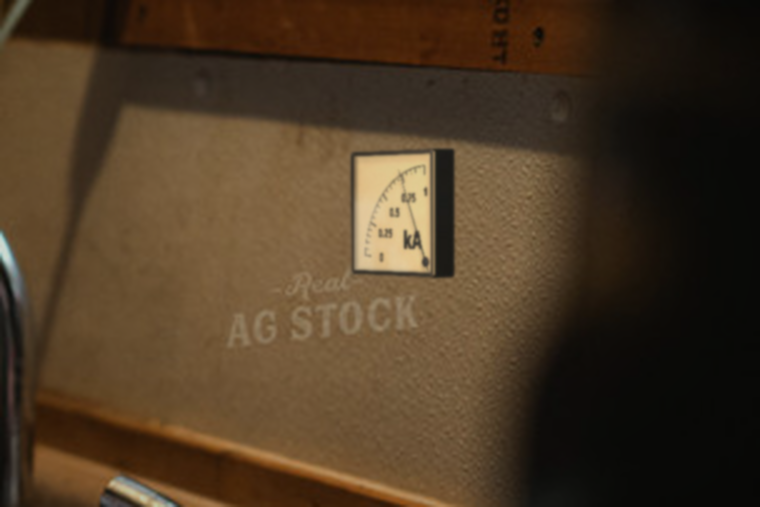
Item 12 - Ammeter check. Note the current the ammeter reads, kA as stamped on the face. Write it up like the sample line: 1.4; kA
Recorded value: 0.75; kA
